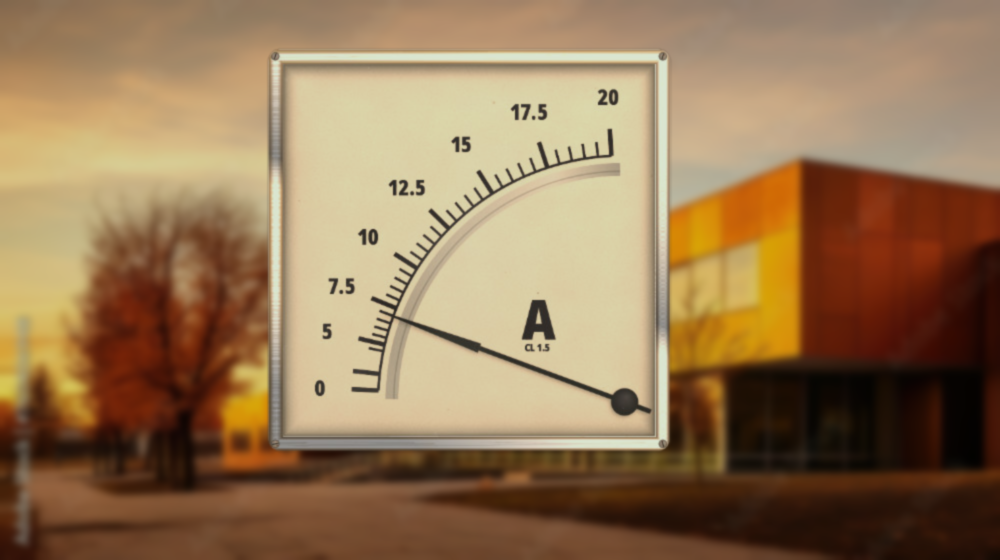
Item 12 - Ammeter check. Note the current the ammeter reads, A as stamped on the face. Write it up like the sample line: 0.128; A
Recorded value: 7; A
